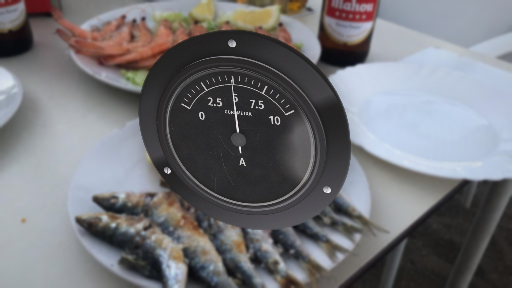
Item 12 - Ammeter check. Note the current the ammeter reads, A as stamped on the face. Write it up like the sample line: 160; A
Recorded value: 5; A
